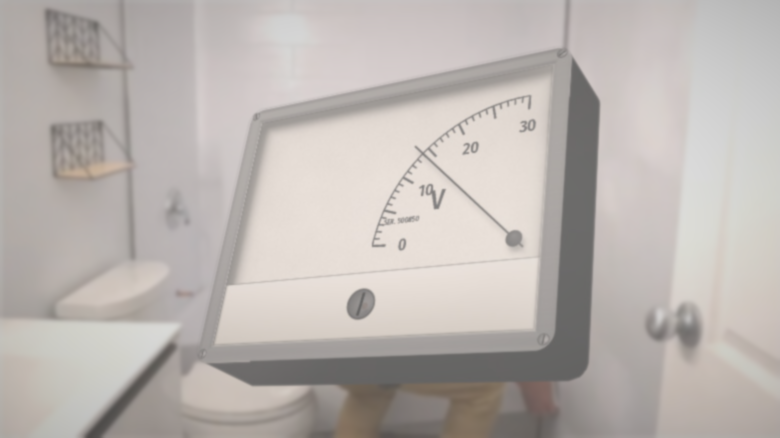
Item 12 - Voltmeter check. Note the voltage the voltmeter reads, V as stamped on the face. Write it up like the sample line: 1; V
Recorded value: 14; V
